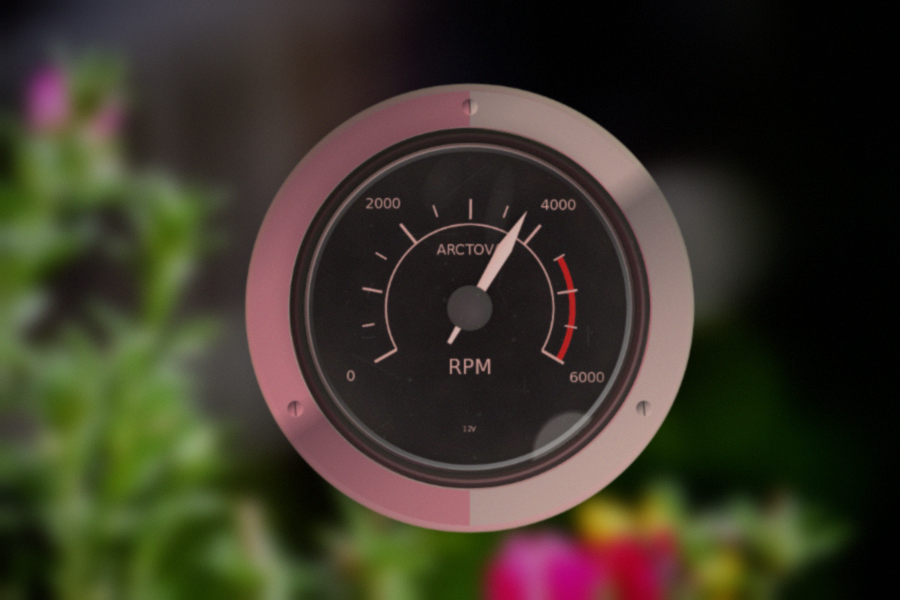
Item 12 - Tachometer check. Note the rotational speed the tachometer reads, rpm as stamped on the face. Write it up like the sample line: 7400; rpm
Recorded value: 3750; rpm
